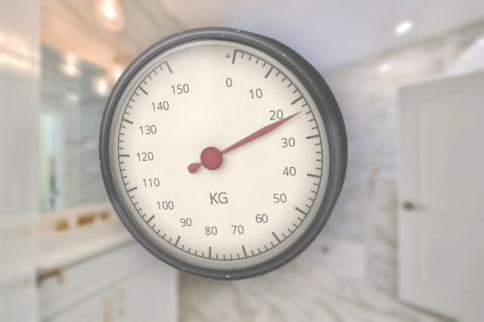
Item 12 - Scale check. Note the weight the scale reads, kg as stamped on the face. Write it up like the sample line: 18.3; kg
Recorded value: 23; kg
